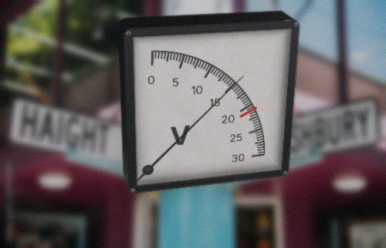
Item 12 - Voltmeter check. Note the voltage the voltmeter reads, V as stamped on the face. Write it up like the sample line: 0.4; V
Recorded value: 15; V
